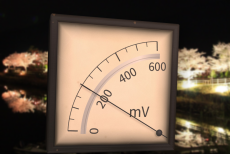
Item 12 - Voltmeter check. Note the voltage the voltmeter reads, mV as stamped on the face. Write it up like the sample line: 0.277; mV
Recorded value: 200; mV
